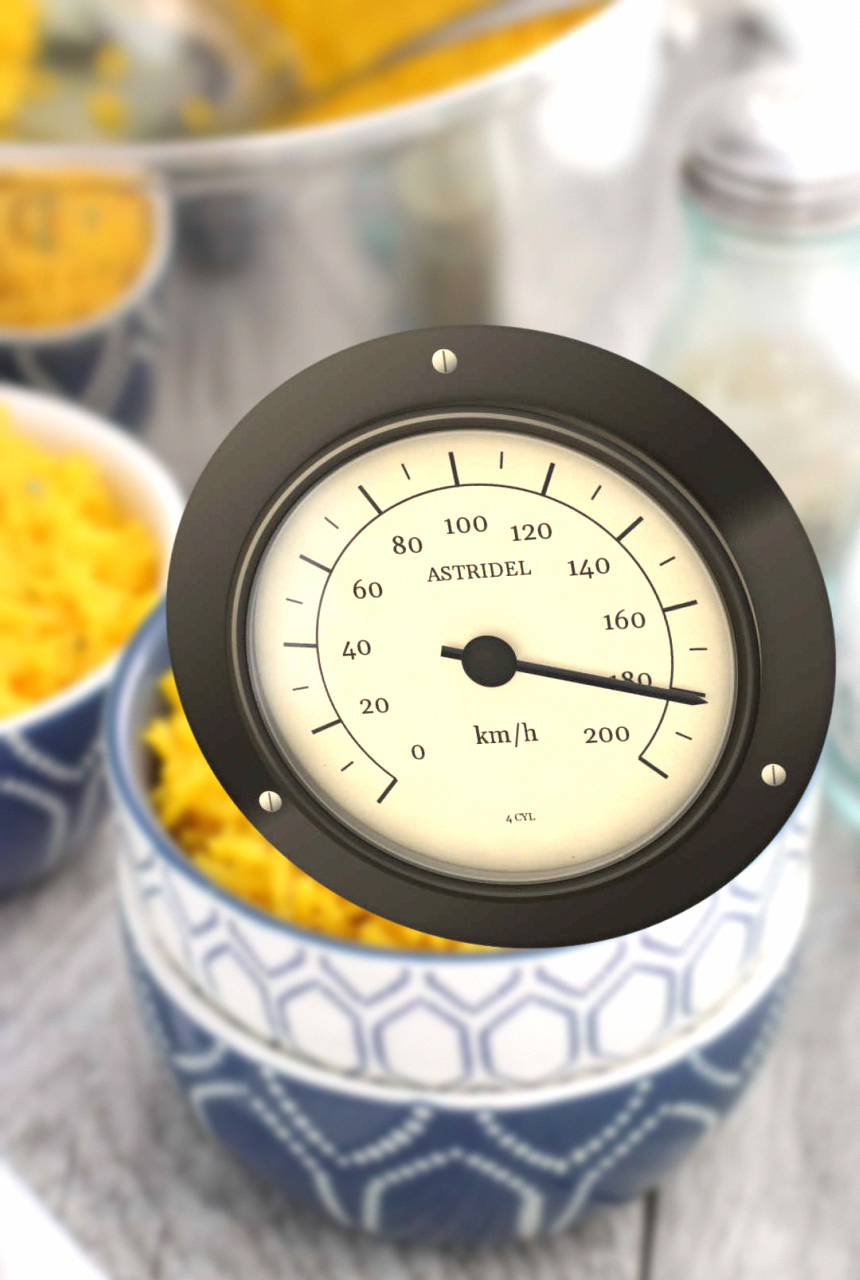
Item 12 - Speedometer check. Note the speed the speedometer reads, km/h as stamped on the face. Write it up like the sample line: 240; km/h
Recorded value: 180; km/h
